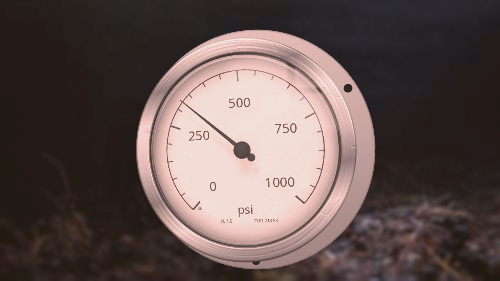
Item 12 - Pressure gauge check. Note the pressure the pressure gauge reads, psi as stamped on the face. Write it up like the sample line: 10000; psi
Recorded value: 325; psi
